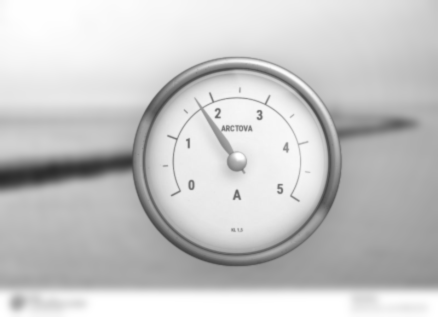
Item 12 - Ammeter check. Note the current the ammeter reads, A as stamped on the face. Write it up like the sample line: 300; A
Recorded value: 1.75; A
